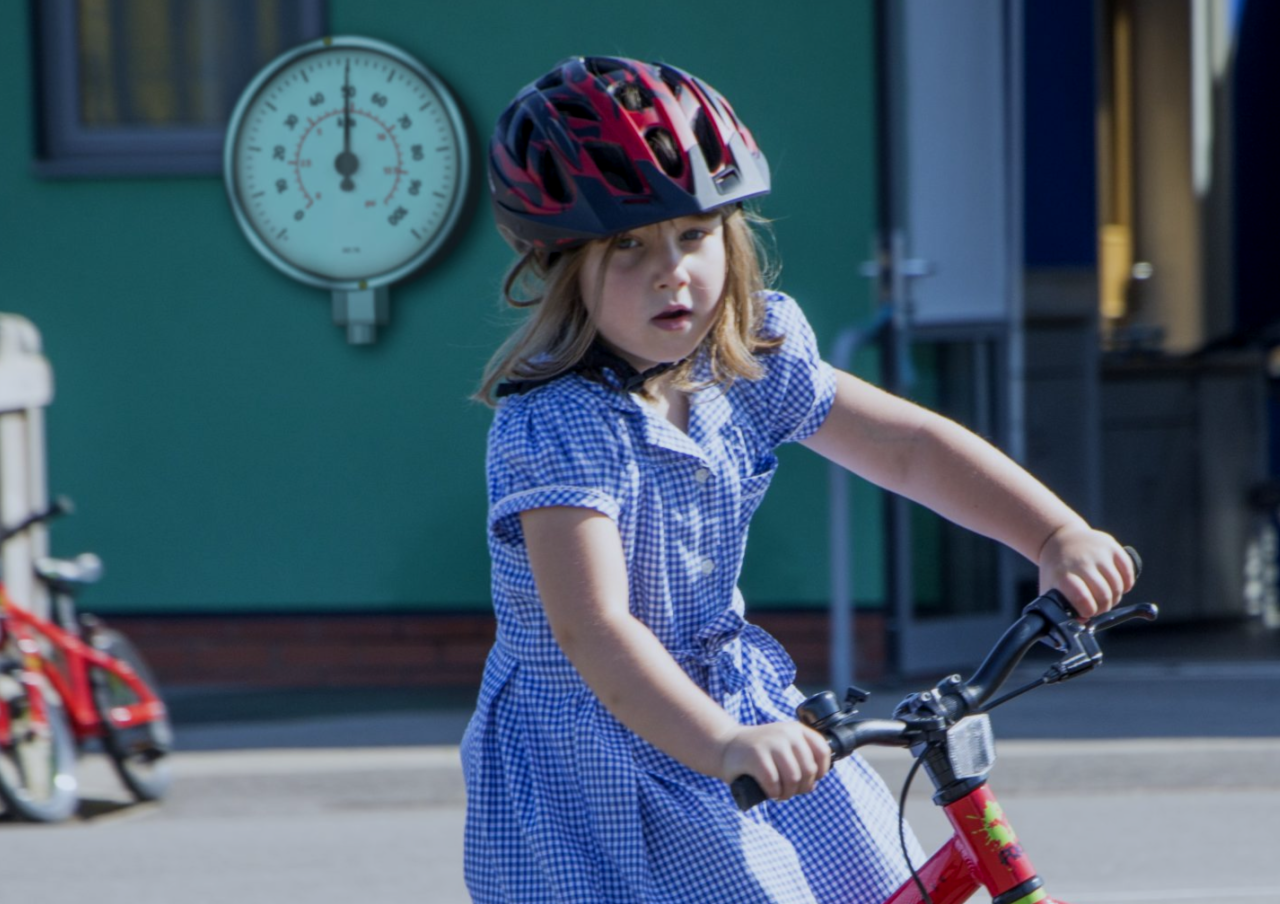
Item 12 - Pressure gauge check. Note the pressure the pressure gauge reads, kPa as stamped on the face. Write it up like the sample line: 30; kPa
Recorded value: 50; kPa
